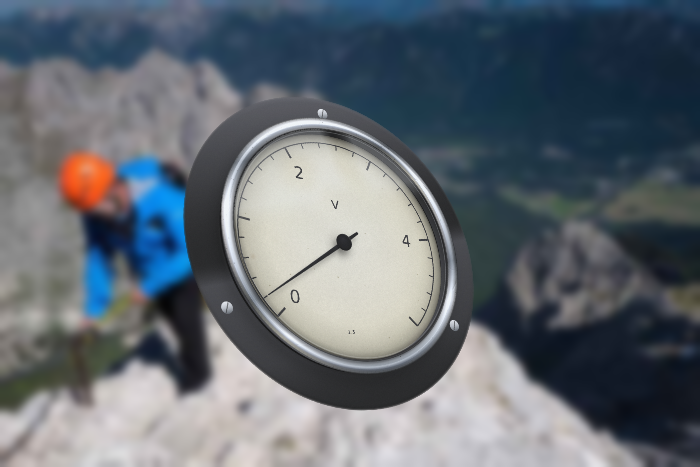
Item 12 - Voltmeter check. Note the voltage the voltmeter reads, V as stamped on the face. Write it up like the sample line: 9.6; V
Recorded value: 0.2; V
